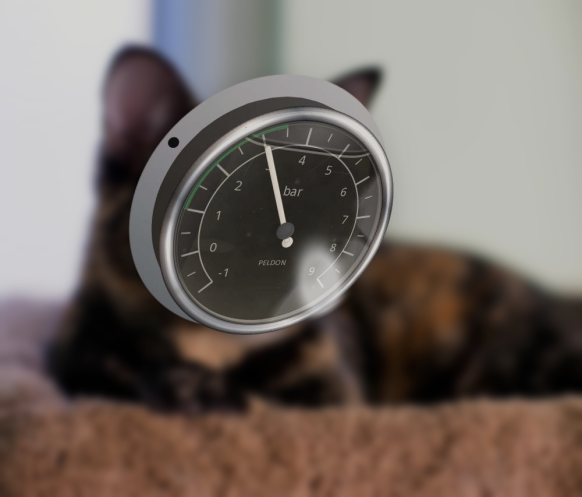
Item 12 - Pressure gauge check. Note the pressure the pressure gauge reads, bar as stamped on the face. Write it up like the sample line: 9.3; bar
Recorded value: 3; bar
